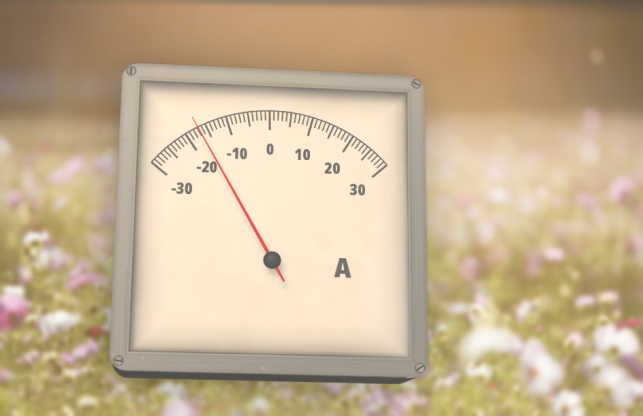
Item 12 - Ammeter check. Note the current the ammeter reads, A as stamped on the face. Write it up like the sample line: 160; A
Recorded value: -17; A
